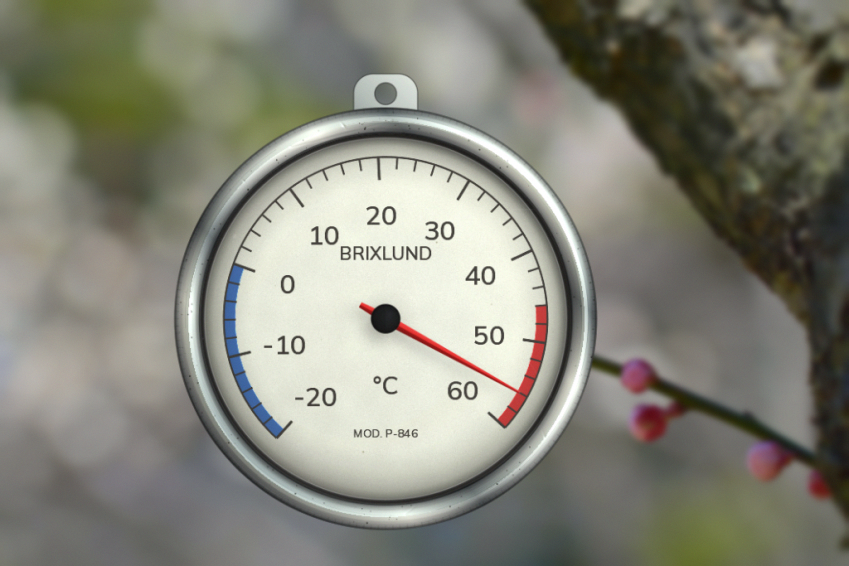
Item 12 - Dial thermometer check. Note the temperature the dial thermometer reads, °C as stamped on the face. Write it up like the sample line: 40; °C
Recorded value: 56; °C
